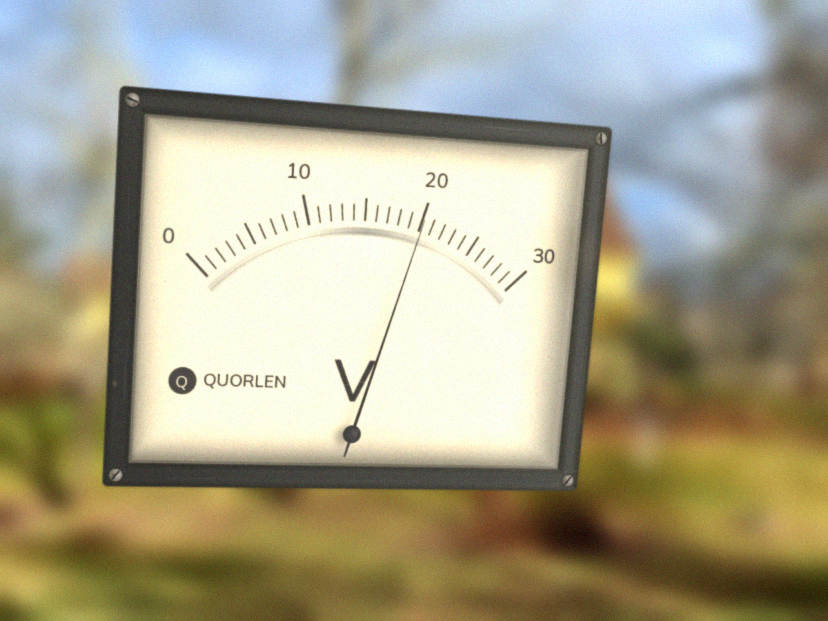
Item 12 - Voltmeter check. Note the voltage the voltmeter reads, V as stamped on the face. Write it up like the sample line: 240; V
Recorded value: 20; V
